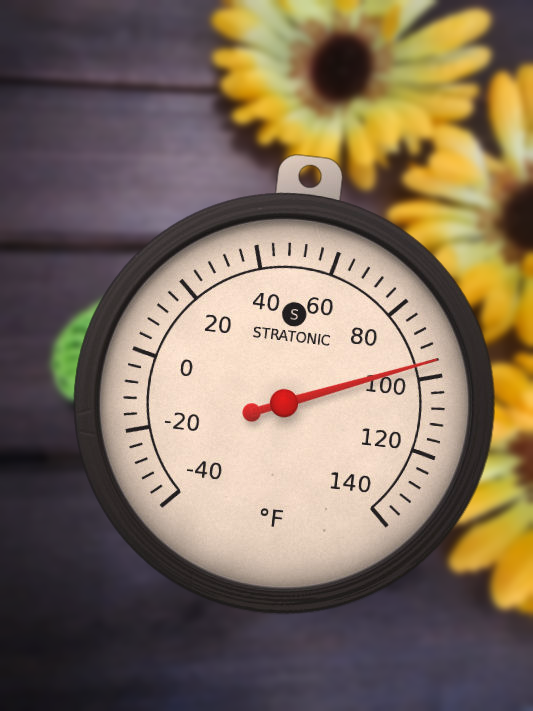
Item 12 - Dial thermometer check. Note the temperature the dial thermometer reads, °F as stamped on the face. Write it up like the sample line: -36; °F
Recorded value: 96; °F
